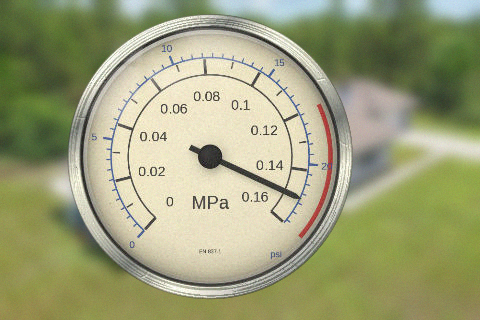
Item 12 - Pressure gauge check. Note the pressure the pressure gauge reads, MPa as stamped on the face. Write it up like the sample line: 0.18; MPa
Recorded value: 0.15; MPa
